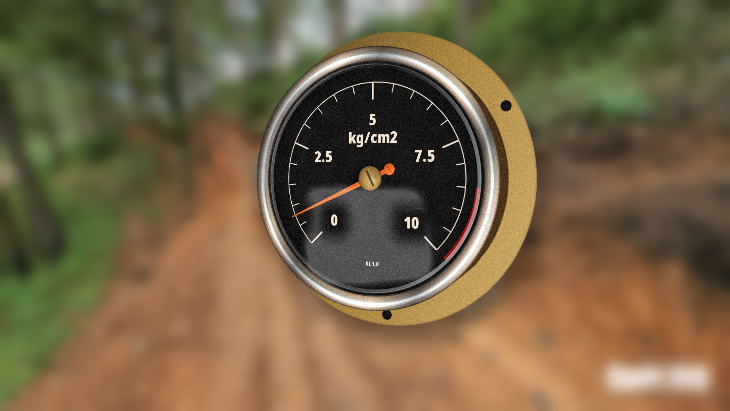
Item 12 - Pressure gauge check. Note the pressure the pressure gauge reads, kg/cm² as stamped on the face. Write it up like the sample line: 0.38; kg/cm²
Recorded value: 0.75; kg/cm²
